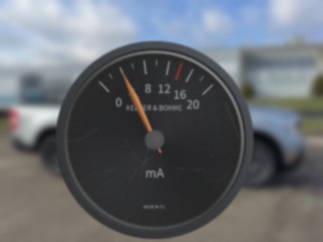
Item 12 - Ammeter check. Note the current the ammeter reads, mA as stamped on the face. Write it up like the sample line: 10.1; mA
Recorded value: 4; mA
